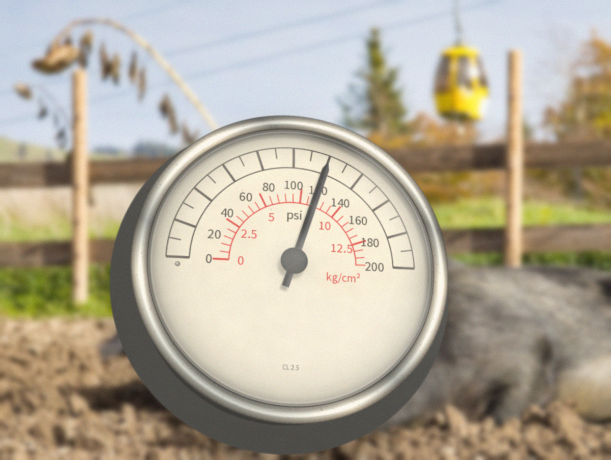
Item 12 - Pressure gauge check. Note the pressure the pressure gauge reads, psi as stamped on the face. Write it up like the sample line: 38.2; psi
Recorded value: 120; psi
